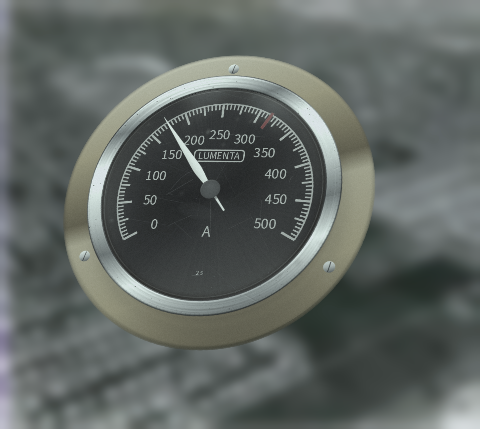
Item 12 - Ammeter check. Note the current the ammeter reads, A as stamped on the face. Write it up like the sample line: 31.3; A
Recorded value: 175; A
